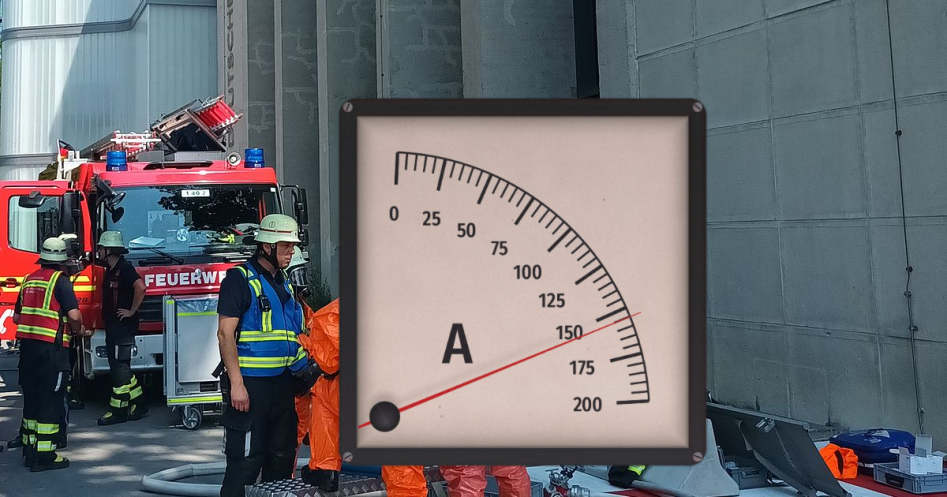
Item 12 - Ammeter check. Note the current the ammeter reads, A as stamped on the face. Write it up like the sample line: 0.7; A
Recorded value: 155; A
